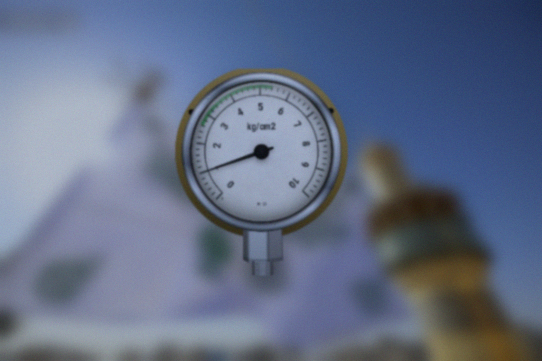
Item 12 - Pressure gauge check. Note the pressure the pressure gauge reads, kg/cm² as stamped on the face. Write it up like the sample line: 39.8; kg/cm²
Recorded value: 1; kg/cm²
